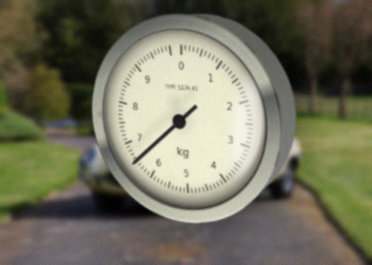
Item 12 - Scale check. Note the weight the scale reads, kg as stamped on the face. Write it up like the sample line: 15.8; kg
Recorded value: 6.5; kg
